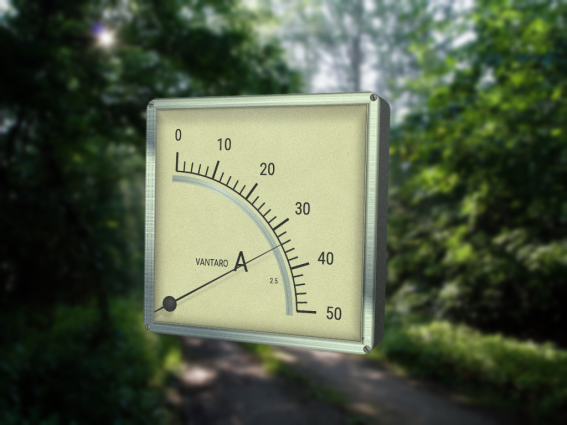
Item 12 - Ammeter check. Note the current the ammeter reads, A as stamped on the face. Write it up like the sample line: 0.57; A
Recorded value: 34; A
